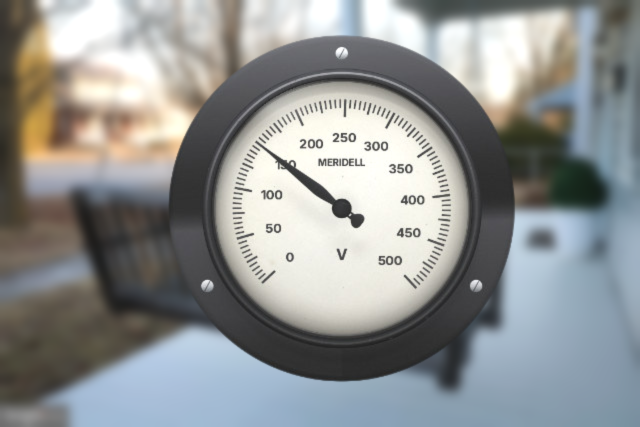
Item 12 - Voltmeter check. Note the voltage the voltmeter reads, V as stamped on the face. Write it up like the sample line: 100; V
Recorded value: 150; V
